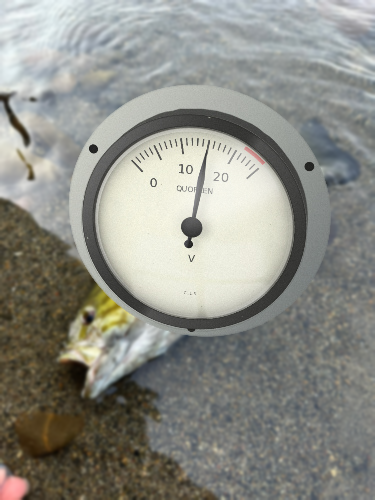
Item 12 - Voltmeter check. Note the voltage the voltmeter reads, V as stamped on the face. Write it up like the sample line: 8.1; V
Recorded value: 15; V
